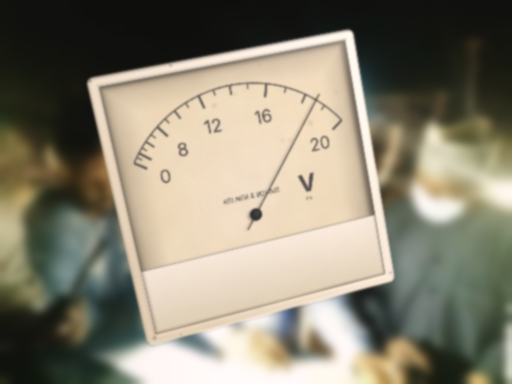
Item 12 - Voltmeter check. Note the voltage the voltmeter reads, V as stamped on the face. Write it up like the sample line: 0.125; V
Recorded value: 18.5; V
